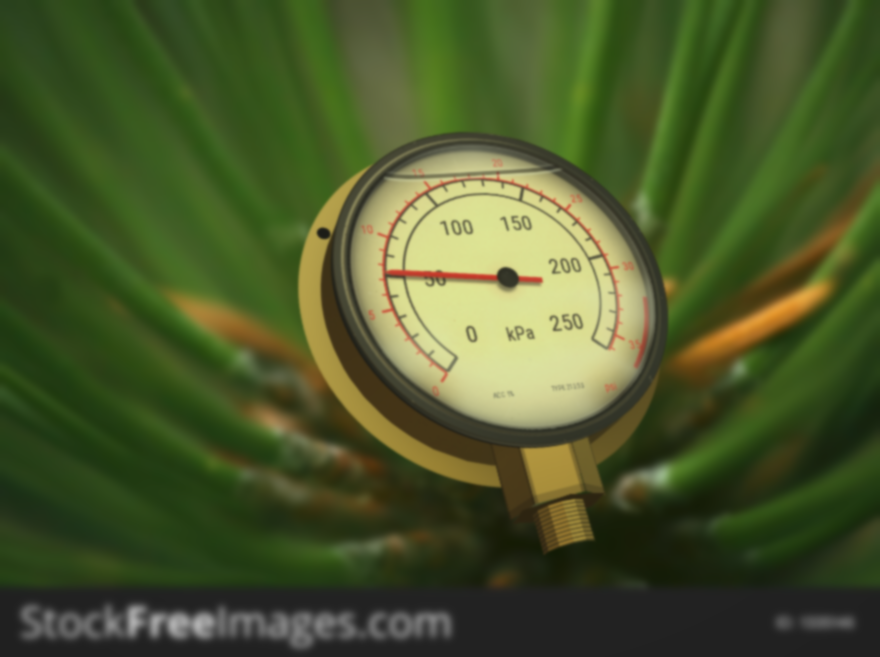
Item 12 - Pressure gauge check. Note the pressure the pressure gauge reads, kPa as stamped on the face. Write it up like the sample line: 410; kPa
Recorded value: 50; kPa
